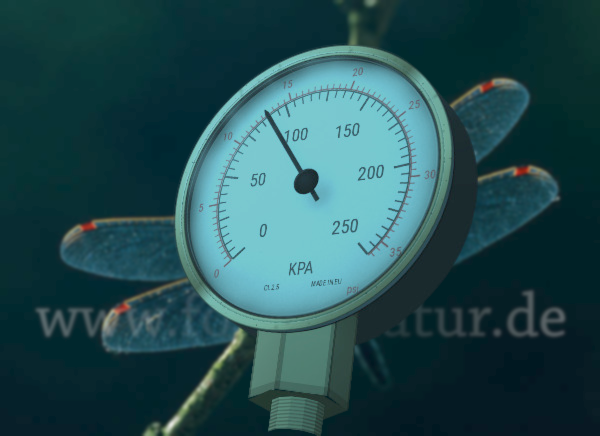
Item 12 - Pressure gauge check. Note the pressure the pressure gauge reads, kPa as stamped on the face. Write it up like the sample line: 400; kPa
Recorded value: 90; kPa
